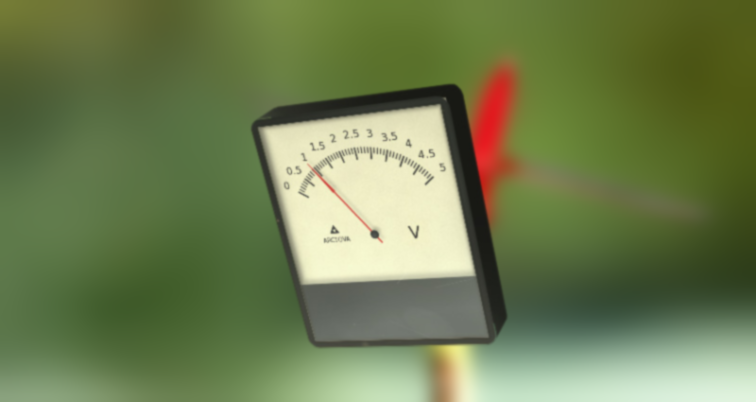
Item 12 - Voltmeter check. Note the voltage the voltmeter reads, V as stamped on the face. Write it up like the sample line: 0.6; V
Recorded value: 1; V
